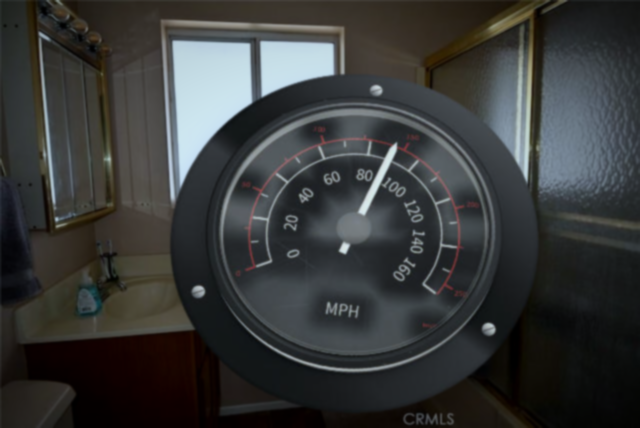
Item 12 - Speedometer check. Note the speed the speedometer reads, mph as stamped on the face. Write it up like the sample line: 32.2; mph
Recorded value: 90; mph
